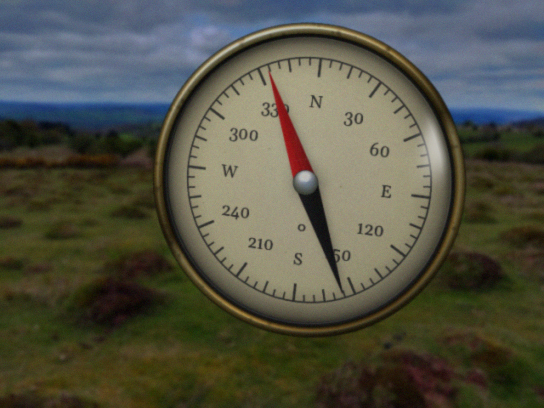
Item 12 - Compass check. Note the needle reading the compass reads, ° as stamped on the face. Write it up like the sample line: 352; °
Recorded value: 335; °
